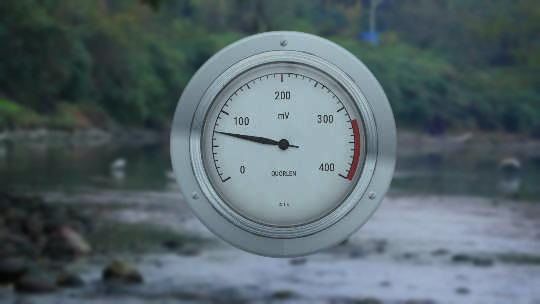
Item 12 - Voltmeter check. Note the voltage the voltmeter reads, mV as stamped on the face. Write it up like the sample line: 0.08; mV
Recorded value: 70; mV
